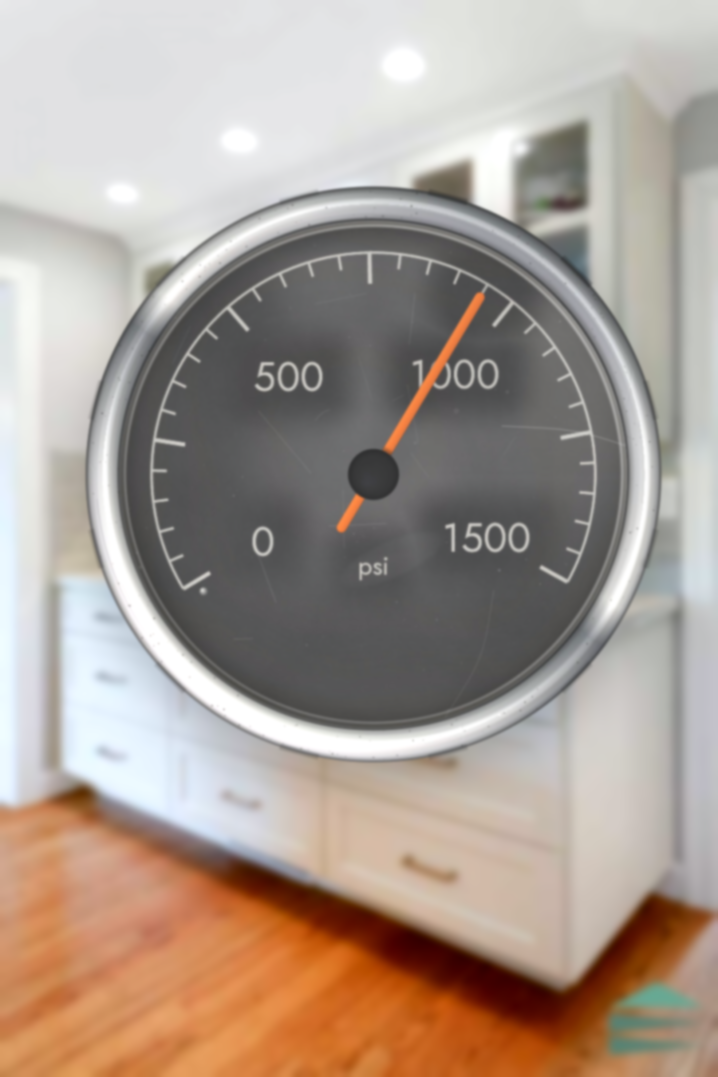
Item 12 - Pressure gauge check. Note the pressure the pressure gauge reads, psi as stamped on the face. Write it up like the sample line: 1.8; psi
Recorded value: 950; psi
